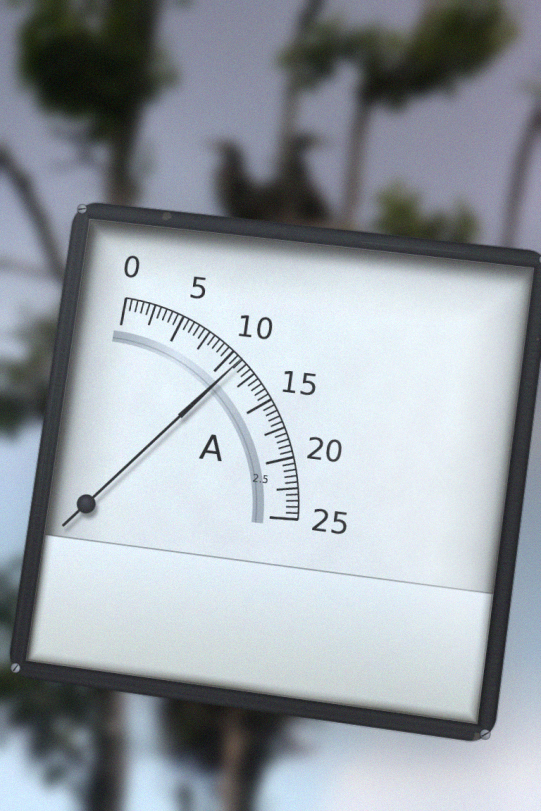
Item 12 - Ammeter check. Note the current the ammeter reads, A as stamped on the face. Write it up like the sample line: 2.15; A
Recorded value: 11; A
